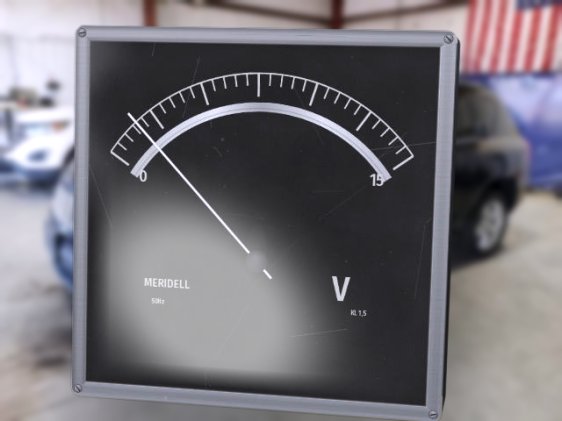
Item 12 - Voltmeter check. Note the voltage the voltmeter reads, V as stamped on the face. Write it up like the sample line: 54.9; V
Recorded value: 1.75; V
